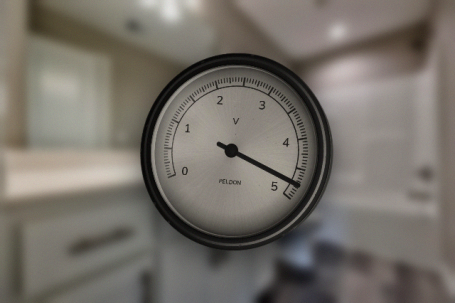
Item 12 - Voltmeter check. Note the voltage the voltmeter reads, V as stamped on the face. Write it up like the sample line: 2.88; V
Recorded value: 4.75; V
